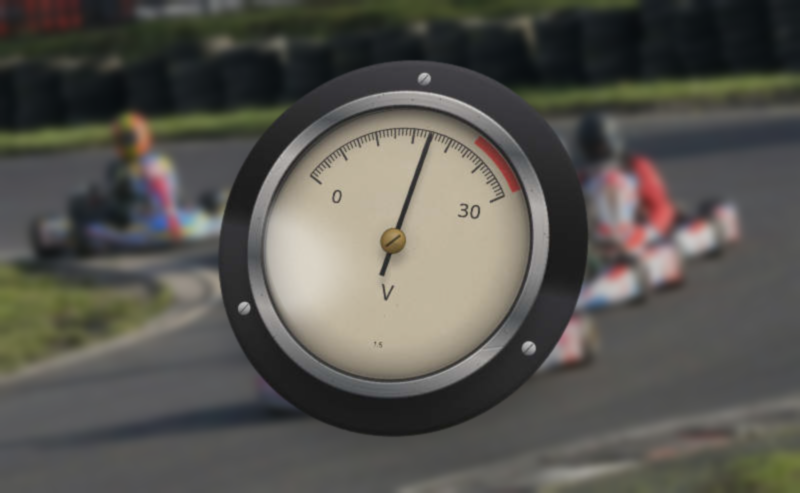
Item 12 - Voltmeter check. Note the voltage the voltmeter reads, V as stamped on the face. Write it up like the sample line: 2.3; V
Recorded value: 17.5; V
